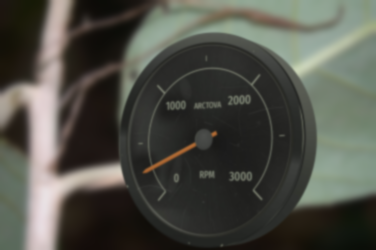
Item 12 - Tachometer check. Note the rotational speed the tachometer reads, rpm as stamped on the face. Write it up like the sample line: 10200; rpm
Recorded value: 250; rpm
